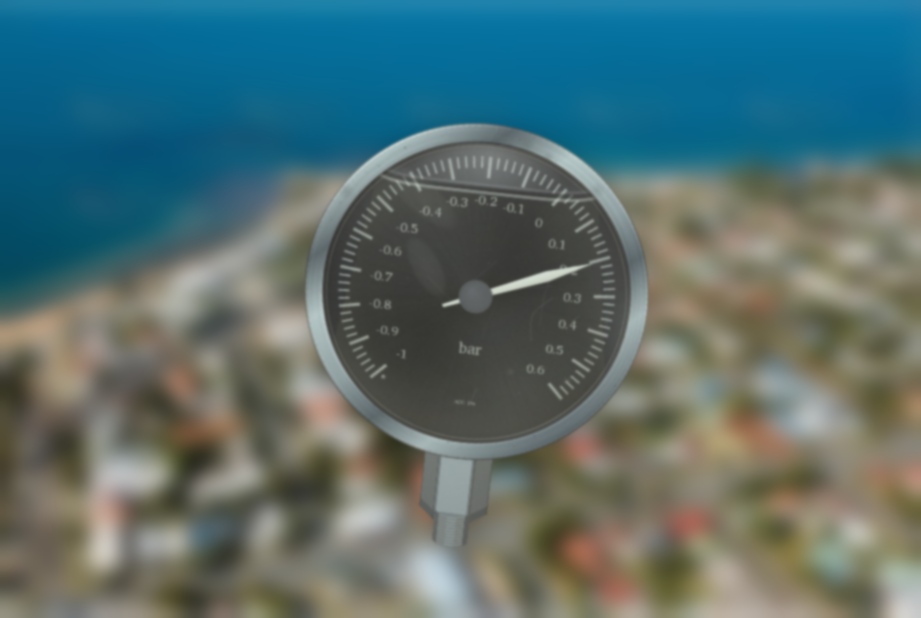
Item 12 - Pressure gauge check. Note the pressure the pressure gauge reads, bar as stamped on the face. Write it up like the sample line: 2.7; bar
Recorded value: 0.2; bar
